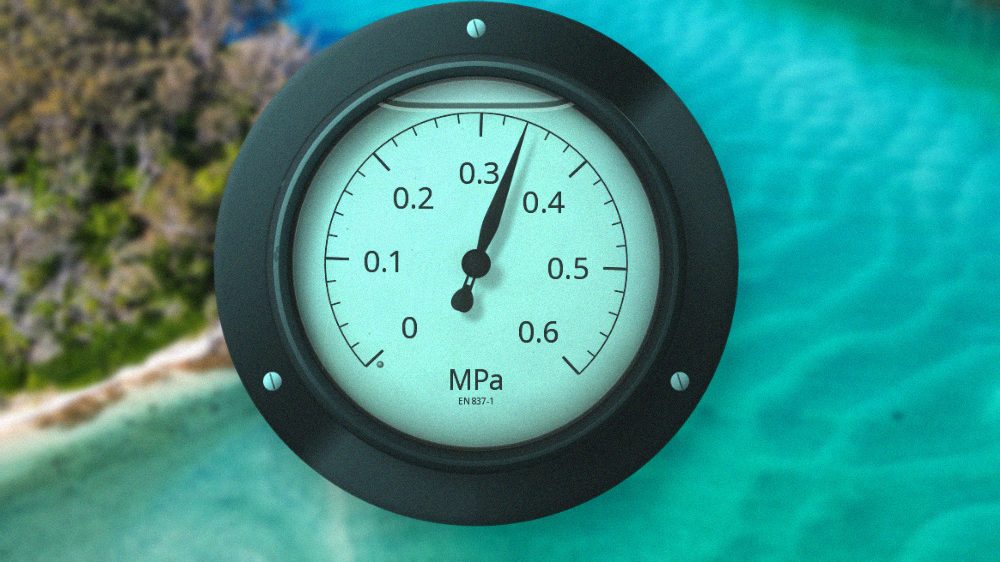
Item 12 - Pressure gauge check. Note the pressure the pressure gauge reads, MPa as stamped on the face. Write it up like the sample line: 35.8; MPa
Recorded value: 0.34; MPa
